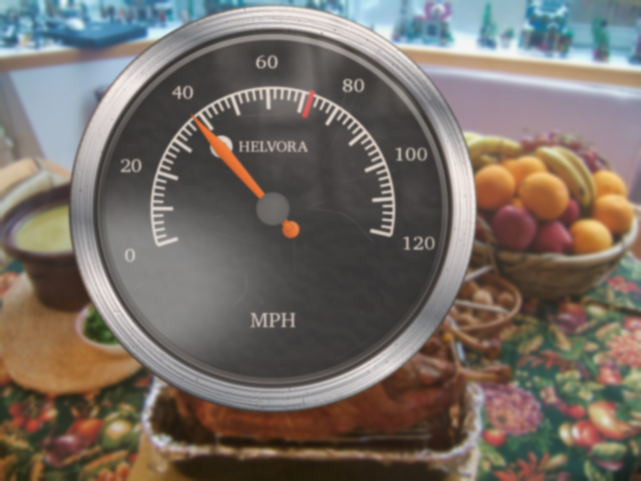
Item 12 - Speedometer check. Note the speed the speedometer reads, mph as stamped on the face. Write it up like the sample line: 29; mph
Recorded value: 38; mph
